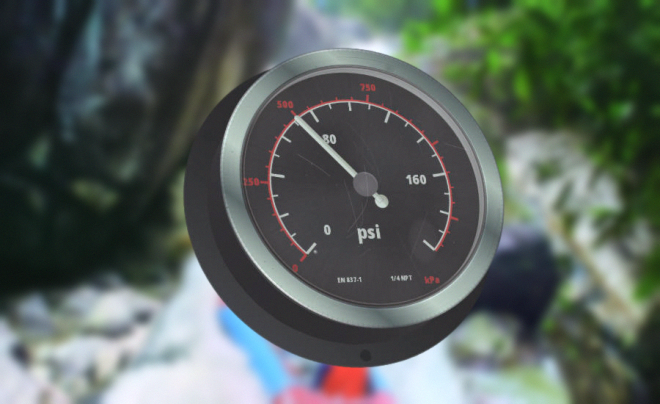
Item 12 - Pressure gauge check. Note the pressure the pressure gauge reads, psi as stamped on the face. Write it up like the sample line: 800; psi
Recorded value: 70; psi
